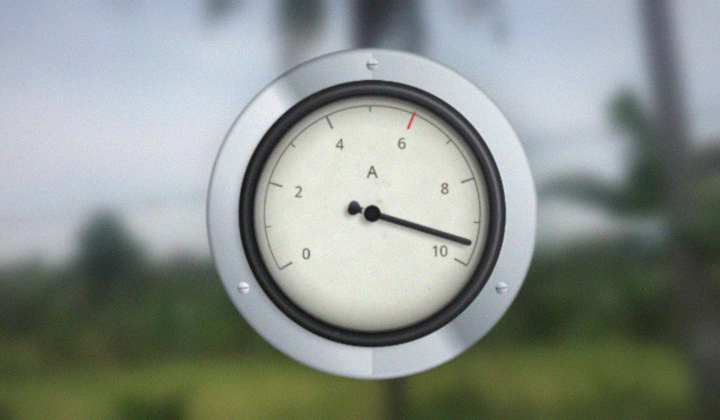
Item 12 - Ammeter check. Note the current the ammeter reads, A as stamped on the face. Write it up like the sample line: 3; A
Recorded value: 9.5; A
